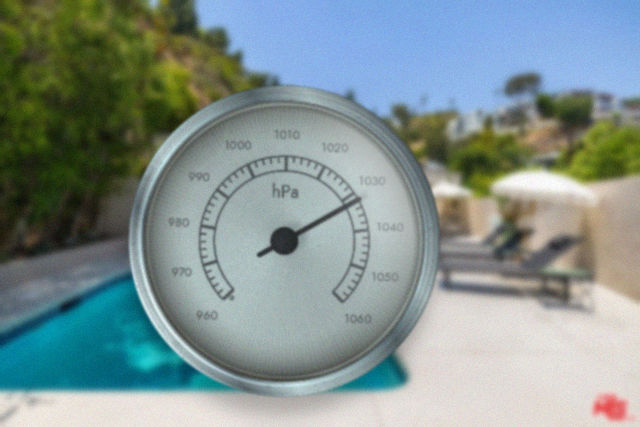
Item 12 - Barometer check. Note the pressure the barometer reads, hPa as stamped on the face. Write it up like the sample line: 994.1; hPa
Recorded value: 1032; hPa
